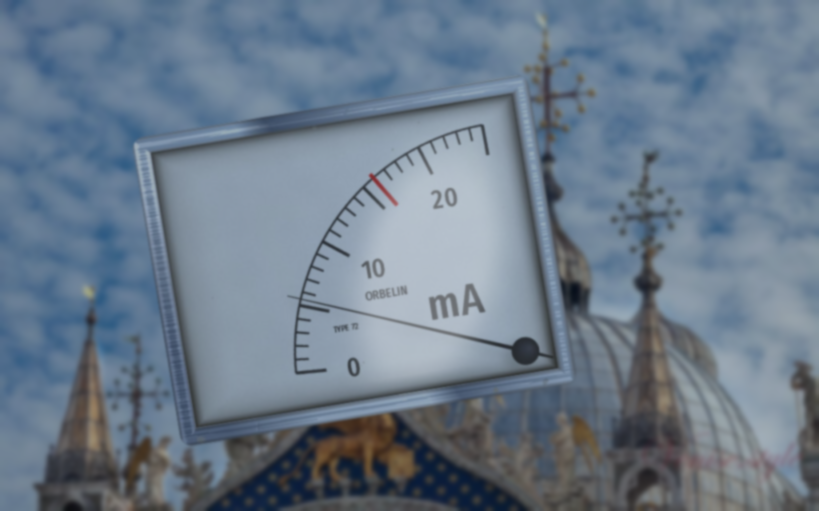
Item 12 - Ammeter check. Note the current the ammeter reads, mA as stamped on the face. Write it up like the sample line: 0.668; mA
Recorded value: 5.5; mA
